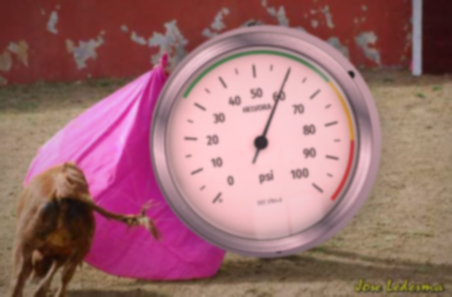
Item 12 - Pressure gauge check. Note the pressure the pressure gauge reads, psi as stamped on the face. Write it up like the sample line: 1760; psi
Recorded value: 60; psi
